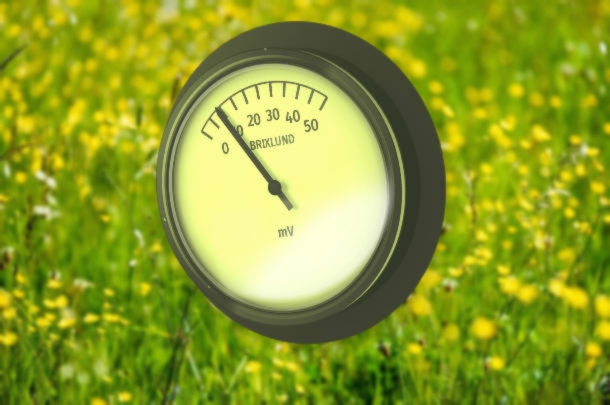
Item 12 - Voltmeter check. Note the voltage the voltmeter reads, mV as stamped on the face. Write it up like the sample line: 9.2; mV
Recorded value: 10; mV
